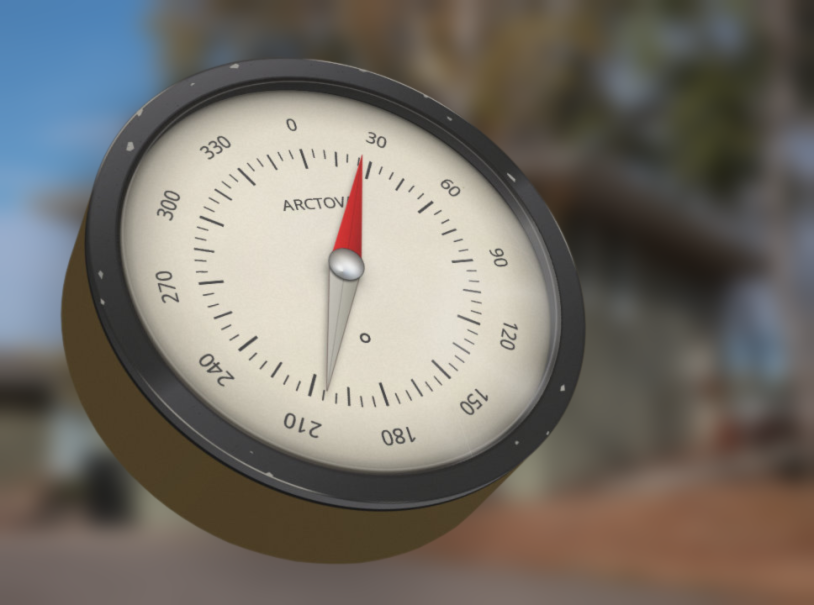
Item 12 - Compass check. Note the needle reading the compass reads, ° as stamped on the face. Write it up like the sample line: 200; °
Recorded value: 25; °
